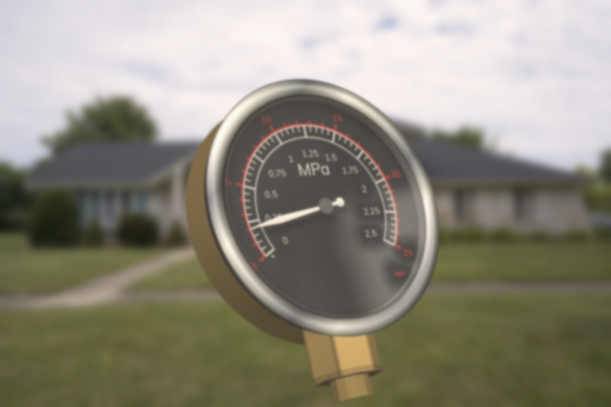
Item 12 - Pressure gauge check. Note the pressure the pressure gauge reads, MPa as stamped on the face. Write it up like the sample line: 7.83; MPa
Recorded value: 0.2; MPa
